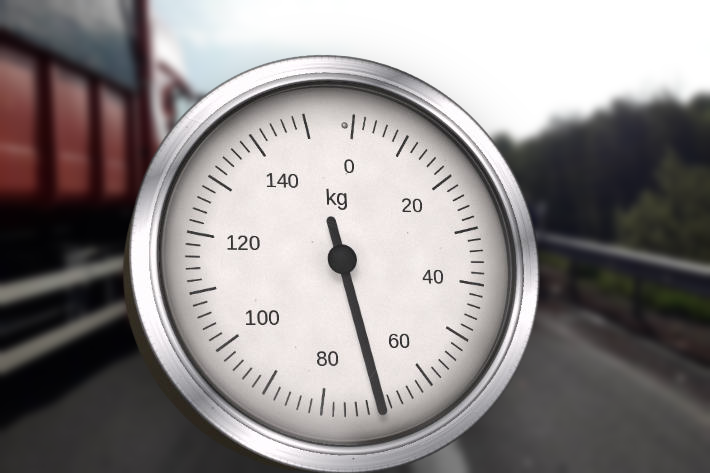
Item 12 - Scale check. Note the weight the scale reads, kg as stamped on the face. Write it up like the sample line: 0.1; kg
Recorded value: 70; kg
